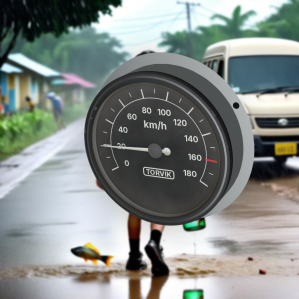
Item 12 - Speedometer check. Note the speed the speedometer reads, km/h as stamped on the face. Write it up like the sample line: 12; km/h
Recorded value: 20; km/h
